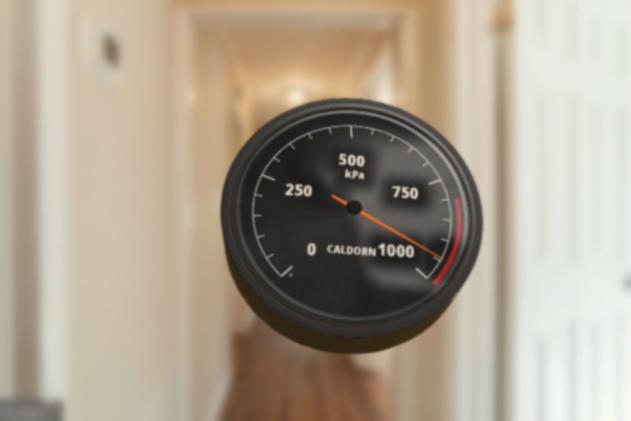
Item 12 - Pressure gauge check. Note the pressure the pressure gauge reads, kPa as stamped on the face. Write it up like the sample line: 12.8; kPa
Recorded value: 950; kPa
